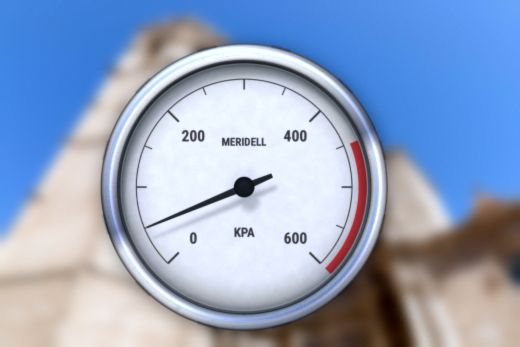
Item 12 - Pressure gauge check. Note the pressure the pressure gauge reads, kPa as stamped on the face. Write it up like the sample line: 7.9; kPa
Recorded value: 50; kPa
